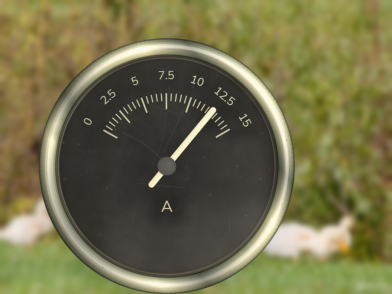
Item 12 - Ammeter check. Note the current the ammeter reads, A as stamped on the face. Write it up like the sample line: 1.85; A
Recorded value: 12.5; A
